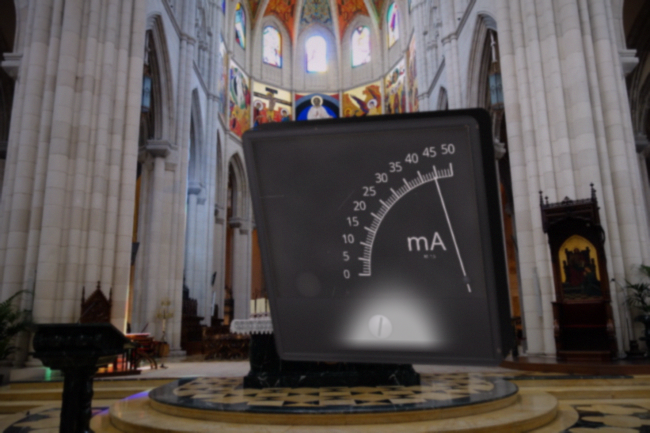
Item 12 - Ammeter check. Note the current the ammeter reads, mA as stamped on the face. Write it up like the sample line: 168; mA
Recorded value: 45; mA
